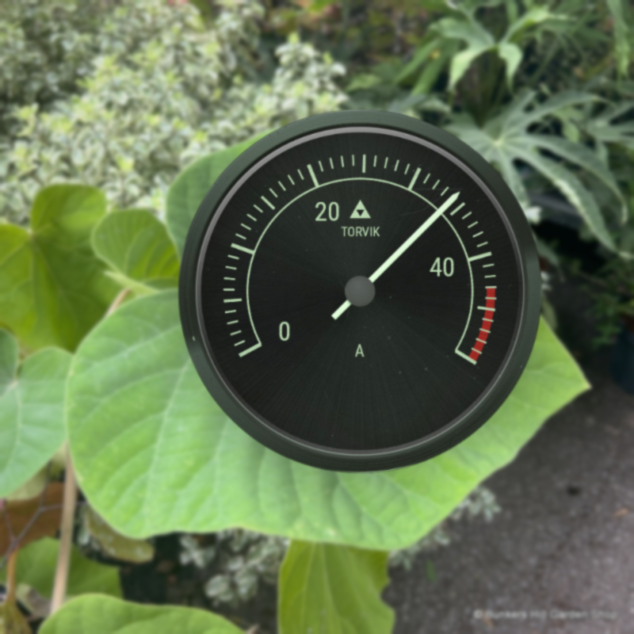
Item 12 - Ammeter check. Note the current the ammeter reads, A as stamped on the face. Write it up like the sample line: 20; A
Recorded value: 34; A
